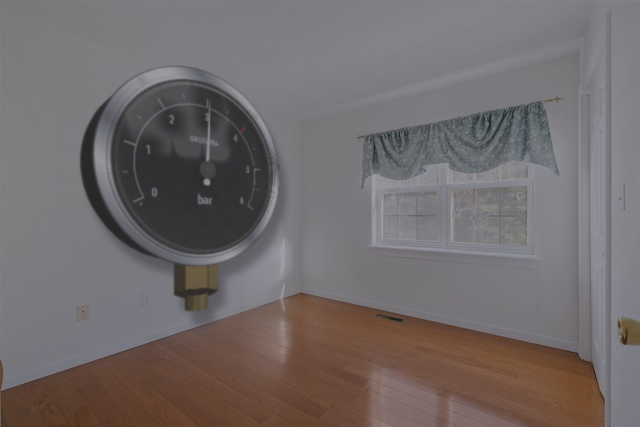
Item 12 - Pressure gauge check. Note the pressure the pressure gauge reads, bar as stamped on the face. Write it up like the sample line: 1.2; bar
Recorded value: 3; bar
